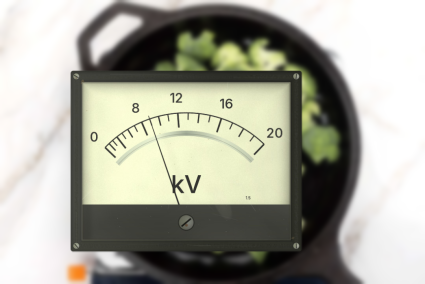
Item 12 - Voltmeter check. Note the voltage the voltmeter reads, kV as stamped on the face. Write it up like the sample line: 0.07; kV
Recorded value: 9; kV
